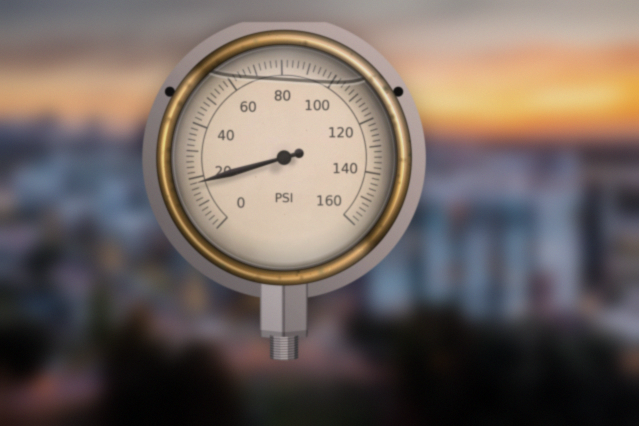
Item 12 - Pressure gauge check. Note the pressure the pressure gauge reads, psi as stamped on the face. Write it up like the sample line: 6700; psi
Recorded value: 18; psi
